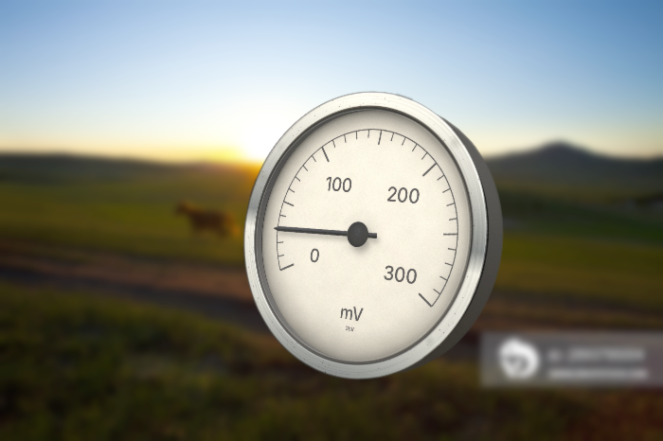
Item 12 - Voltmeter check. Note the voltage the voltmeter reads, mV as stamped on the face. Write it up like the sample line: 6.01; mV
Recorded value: 30; mV
